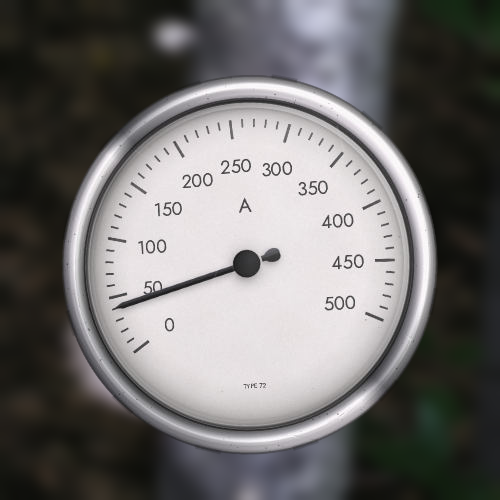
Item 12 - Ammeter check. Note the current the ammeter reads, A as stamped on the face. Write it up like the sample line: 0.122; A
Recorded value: 40; A
